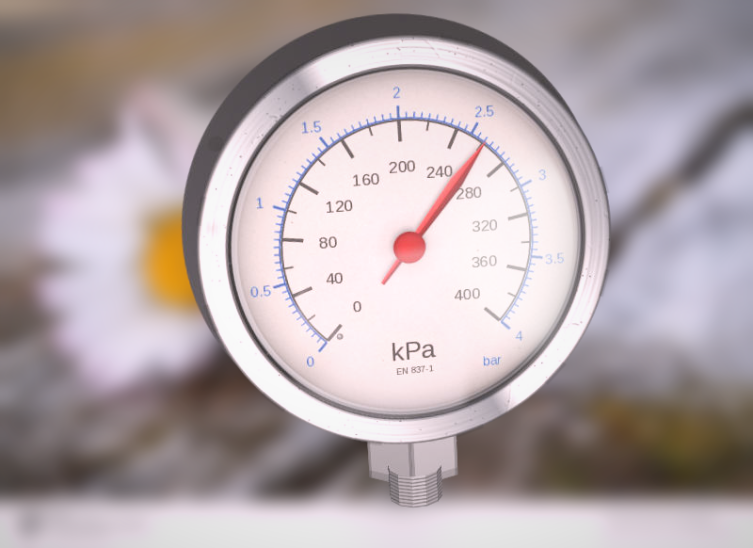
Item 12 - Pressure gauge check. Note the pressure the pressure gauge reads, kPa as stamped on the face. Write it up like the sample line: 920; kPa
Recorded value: 260; kPa
